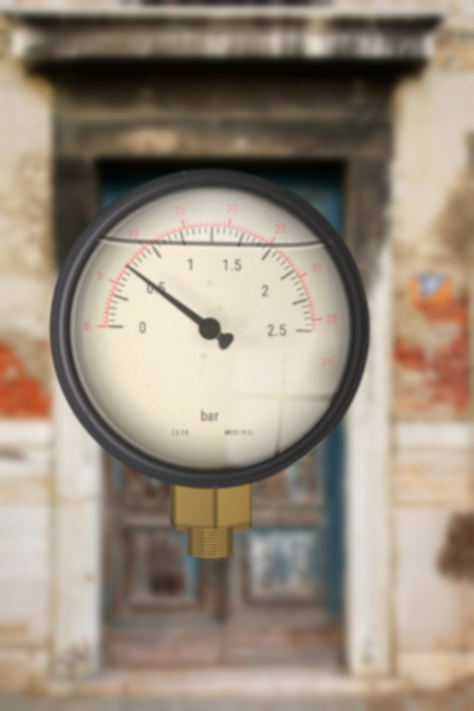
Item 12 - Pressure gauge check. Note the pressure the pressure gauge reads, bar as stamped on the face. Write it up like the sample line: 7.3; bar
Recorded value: 0.5; bar
